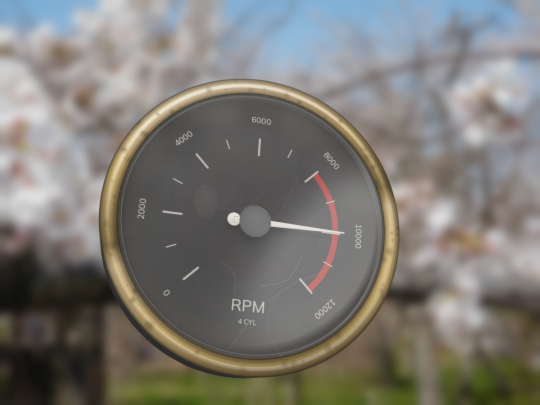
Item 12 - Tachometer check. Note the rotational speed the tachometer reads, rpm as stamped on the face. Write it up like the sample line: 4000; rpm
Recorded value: 10000; rpm
